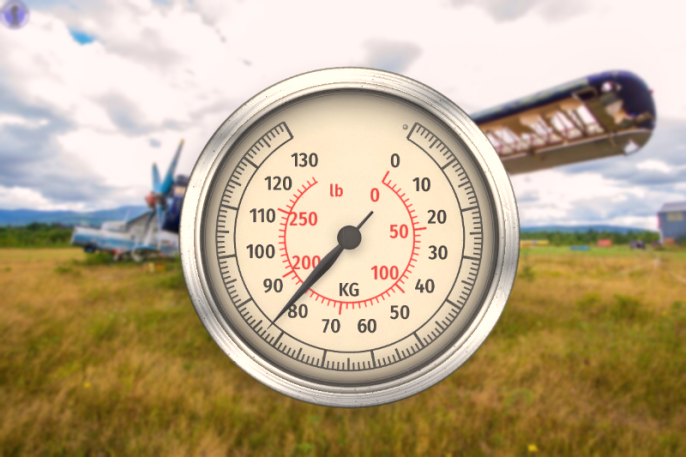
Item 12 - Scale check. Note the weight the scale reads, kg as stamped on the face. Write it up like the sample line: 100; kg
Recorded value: 83; kg
